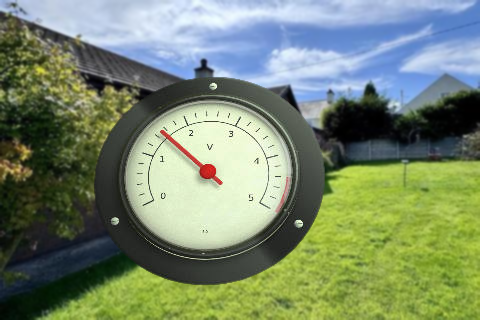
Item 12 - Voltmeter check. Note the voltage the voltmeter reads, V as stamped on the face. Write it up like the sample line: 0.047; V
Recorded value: 1.5; V
